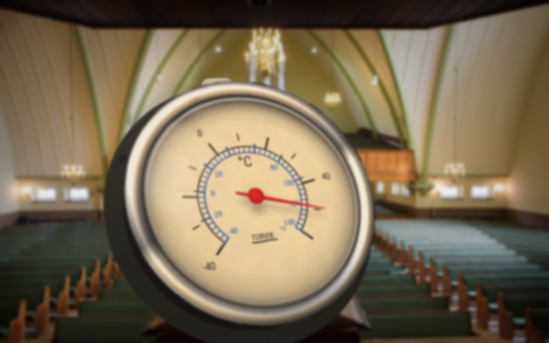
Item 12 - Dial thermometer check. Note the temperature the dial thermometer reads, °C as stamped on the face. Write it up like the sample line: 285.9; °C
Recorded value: 50; °C
